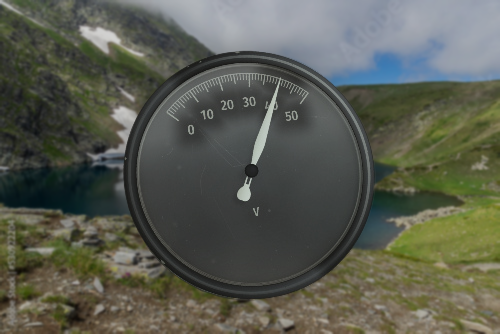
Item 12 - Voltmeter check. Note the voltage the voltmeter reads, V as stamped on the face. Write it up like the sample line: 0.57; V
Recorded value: 40; V
